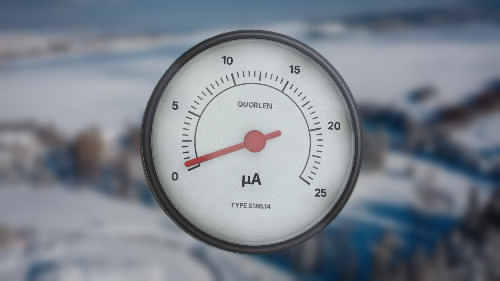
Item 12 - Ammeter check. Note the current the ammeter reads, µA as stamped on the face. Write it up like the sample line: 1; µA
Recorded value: 0.5; µA
